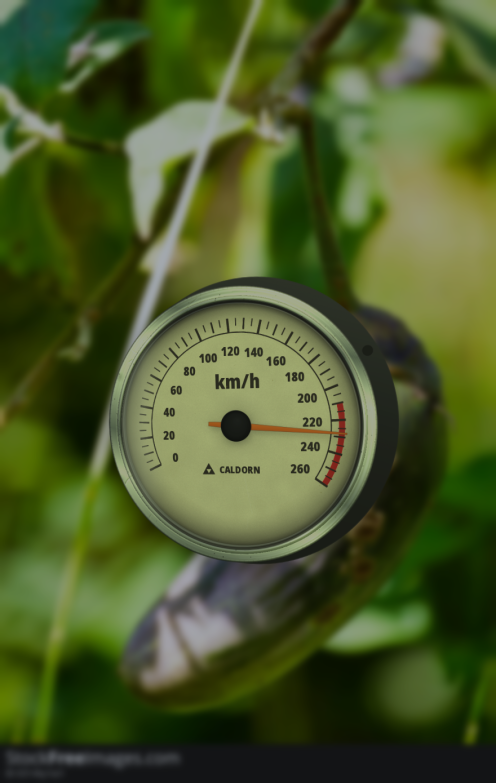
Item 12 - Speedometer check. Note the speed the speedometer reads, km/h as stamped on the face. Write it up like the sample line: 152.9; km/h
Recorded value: 227.5; km/h
